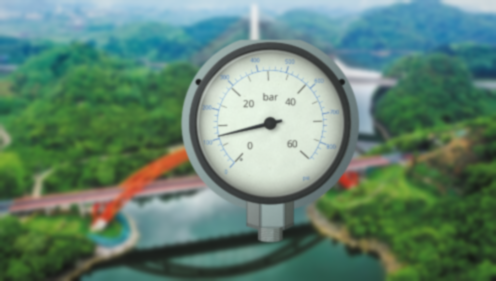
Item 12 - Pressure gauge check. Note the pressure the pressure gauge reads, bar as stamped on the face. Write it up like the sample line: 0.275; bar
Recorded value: 7.5; bar
